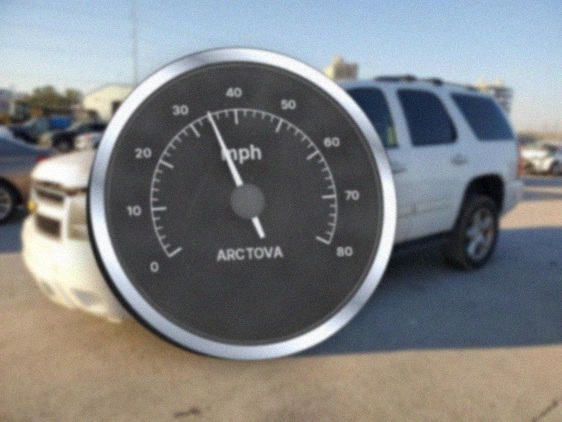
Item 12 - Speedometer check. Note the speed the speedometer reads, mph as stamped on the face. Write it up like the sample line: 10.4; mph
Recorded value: 34; mph
